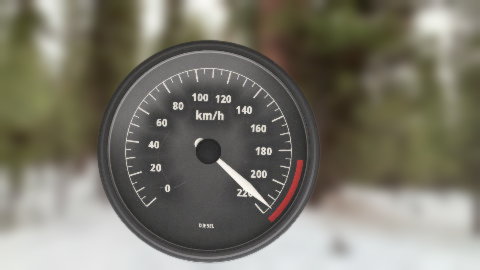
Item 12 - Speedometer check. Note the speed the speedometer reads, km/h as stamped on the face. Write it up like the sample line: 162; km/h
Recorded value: 215; km/h
